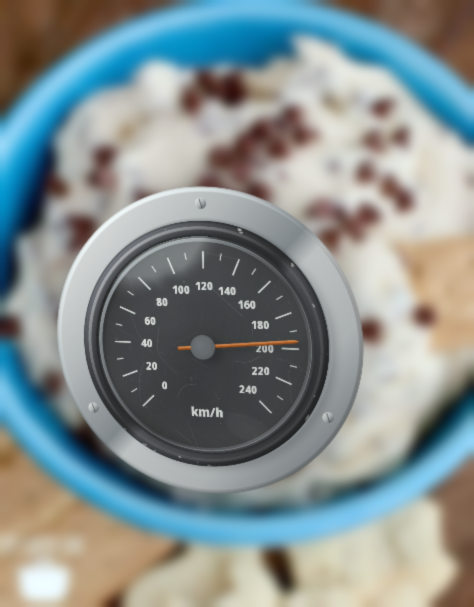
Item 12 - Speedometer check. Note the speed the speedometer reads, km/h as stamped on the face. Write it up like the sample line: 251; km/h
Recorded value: 195; km/h
